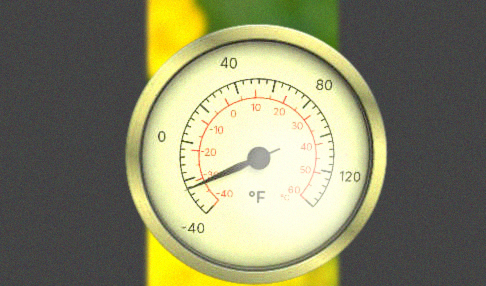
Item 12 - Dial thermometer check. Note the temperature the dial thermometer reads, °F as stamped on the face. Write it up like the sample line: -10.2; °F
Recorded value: -24; °F
